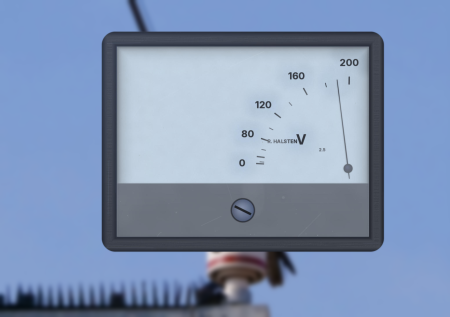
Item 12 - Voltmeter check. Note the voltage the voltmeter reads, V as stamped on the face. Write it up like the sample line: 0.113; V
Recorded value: 190; V
